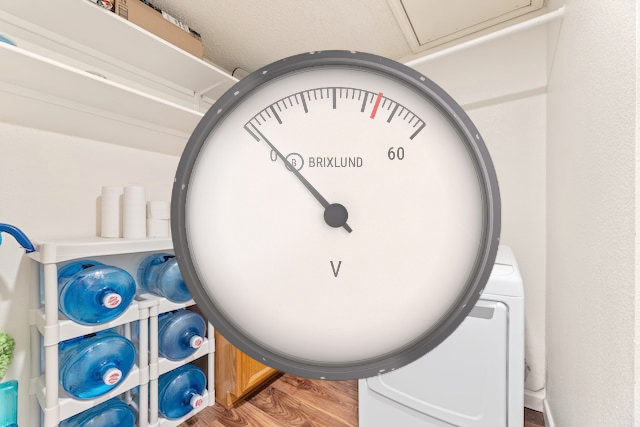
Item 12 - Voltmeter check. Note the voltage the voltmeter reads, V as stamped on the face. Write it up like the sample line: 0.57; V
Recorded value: 2; V
